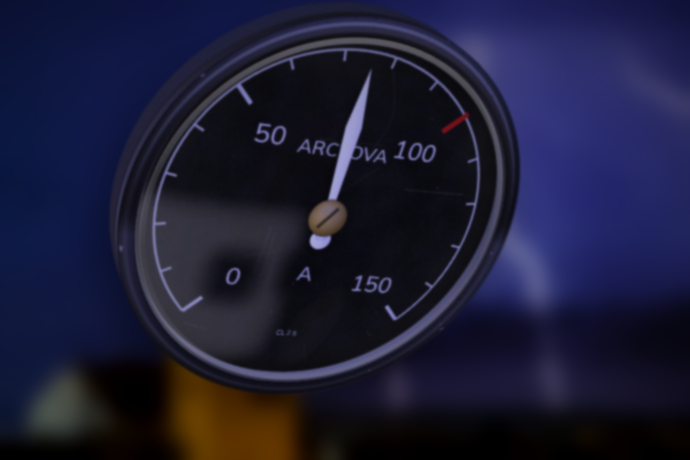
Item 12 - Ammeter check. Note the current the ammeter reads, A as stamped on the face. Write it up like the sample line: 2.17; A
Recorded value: 75; A
